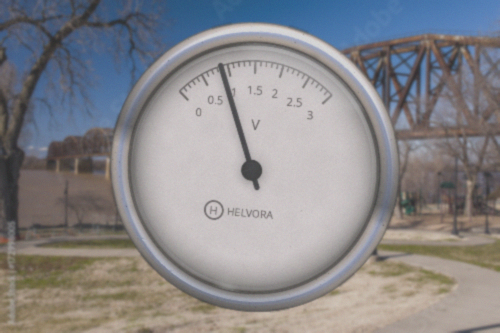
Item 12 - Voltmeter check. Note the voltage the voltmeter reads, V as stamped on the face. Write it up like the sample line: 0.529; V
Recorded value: 0.9; V
